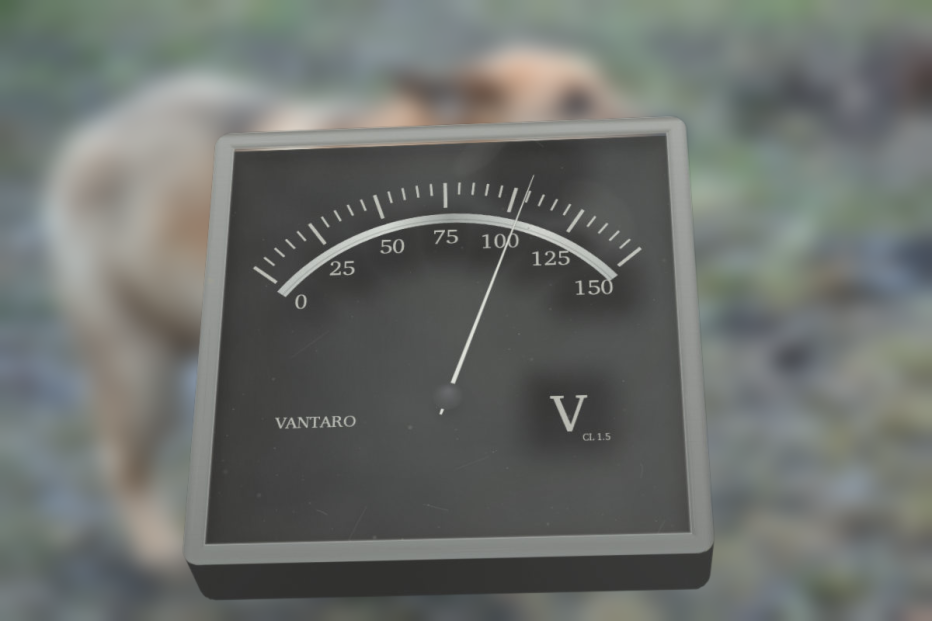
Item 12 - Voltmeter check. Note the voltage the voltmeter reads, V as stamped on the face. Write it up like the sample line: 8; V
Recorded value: 105; V
